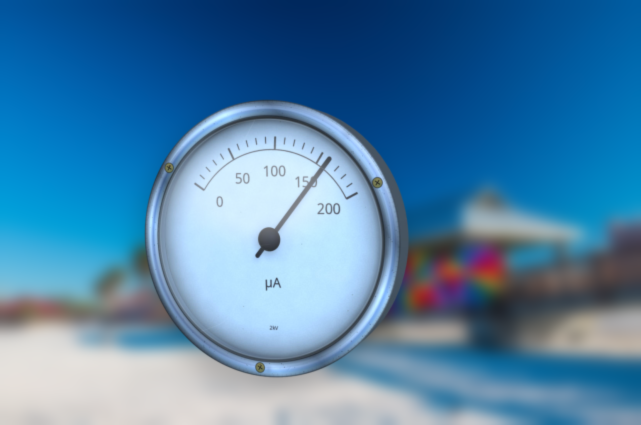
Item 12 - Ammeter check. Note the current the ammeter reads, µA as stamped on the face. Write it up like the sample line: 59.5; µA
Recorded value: 160; µA
